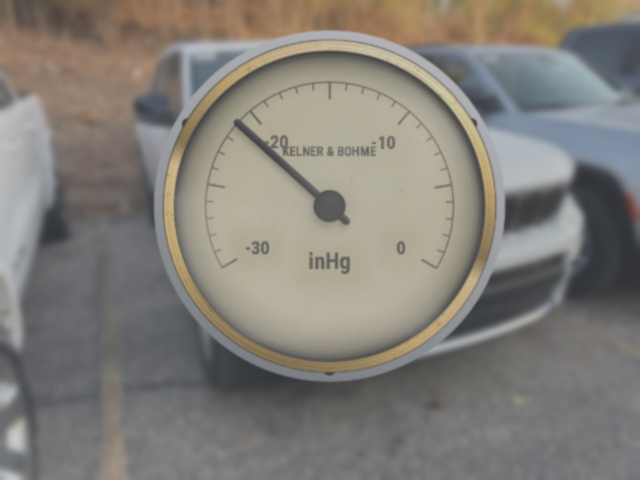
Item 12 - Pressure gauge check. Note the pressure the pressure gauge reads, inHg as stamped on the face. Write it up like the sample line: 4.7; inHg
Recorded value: -21; inHg
